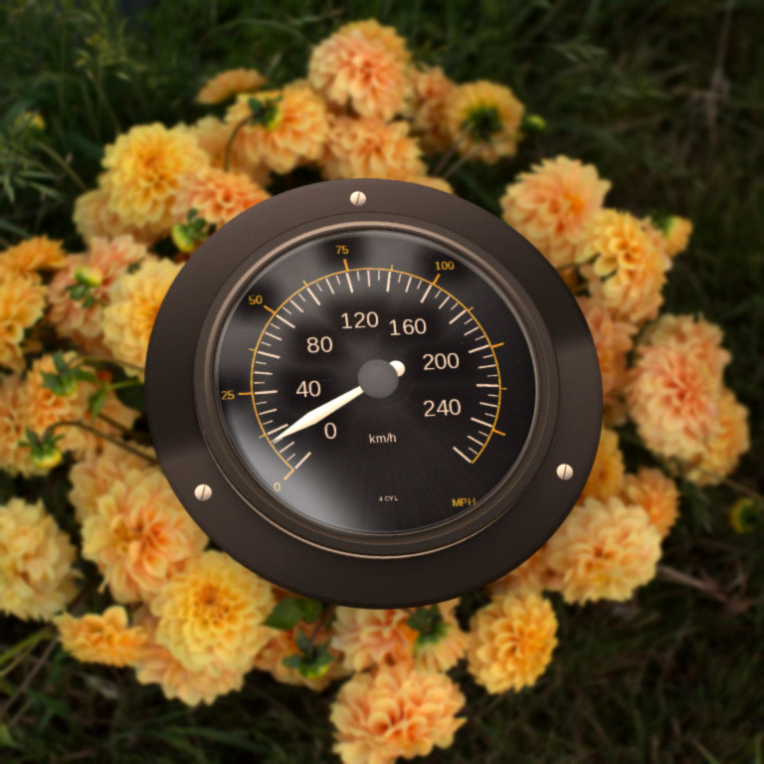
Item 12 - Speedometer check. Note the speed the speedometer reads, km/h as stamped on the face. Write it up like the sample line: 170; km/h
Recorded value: 15; km/h
